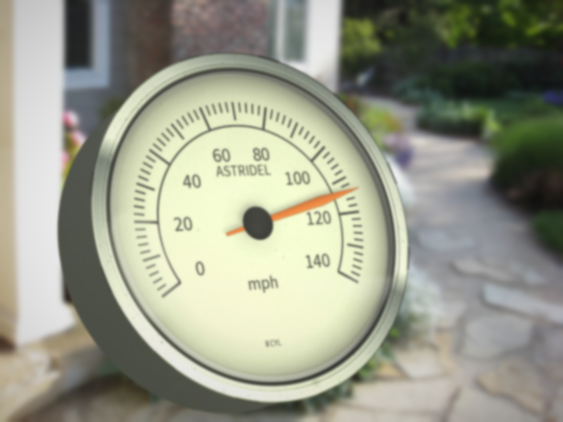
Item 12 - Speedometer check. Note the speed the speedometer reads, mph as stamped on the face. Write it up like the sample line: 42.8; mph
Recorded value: 114; mph
